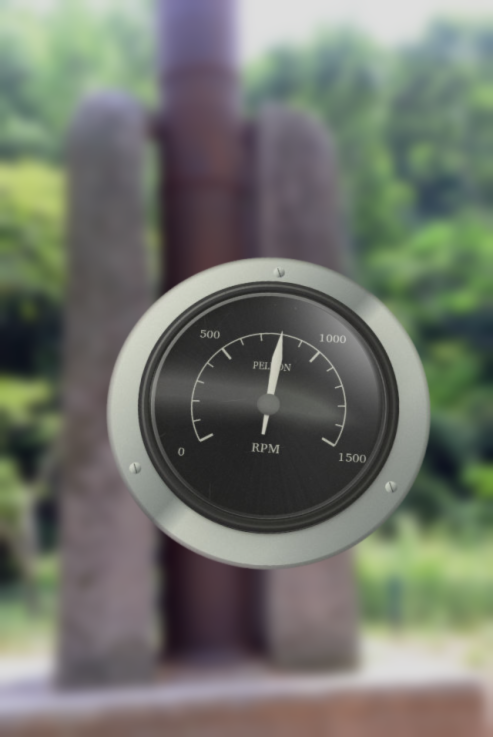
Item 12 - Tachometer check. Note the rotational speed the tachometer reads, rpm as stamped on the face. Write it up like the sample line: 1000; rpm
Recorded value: 800; rpm
